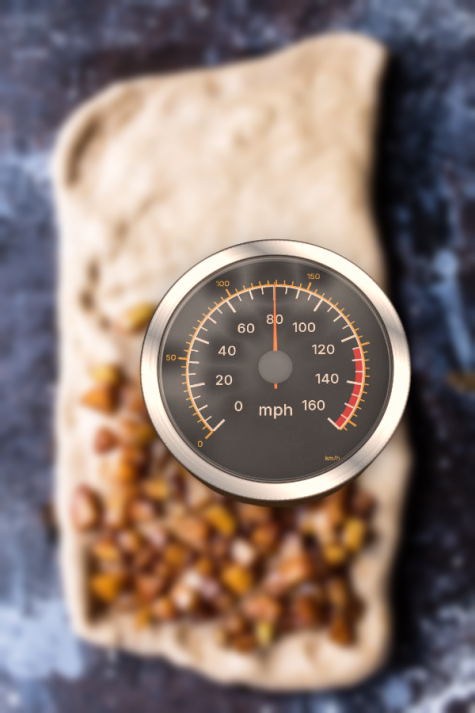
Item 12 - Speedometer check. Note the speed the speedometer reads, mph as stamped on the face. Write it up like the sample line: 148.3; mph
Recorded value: 80; mph
